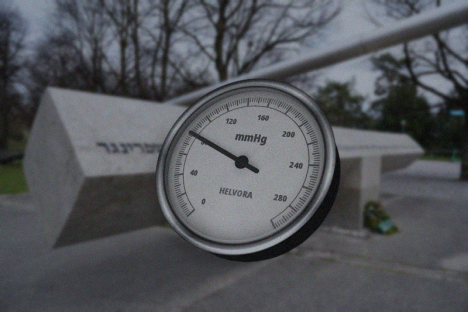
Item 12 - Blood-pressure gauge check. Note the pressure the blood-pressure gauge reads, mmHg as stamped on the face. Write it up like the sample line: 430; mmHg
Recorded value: 80; mmHg
